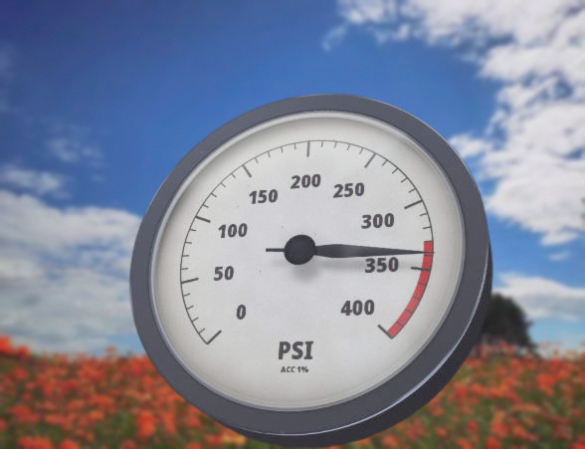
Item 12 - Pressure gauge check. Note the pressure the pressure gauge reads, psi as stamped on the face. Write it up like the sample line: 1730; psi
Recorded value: 340; psi
